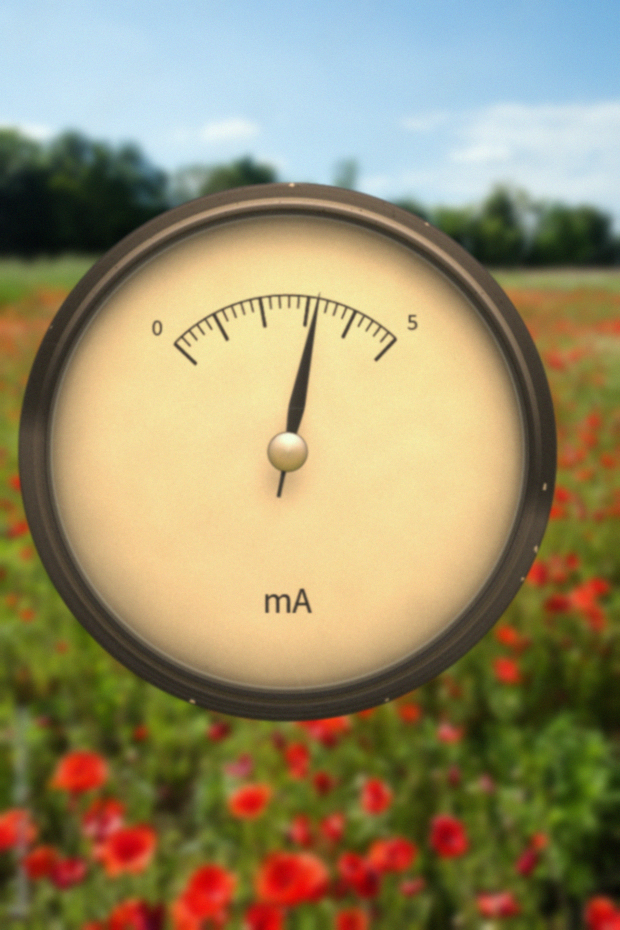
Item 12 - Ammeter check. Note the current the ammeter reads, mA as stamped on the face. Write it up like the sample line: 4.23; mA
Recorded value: 3.2; mA
